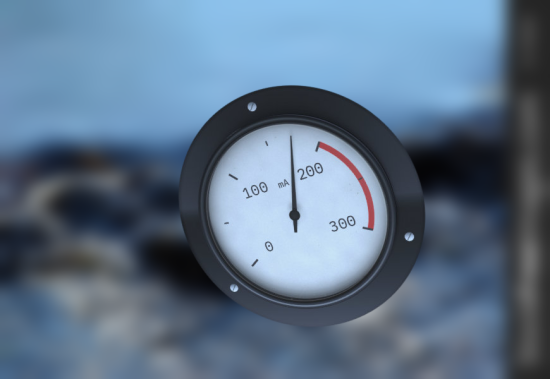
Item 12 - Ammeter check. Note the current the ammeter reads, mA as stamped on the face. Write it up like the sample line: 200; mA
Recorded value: 175; mA
